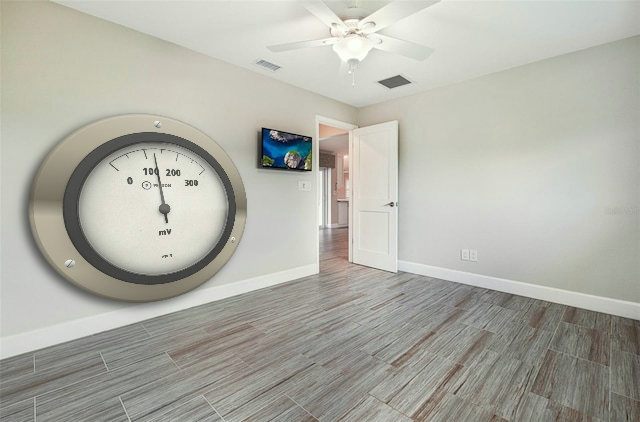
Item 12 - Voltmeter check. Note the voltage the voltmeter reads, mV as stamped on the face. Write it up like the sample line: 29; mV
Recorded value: 125; mV
